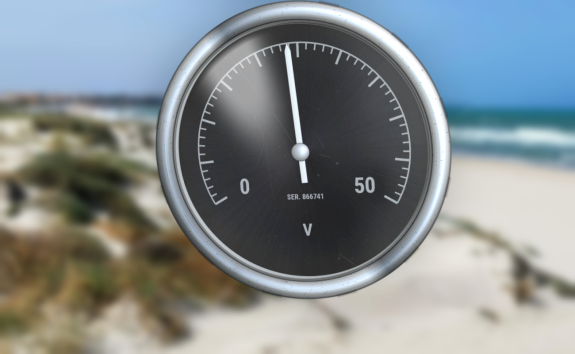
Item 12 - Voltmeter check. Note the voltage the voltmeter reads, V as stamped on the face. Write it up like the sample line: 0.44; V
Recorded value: 24; V
